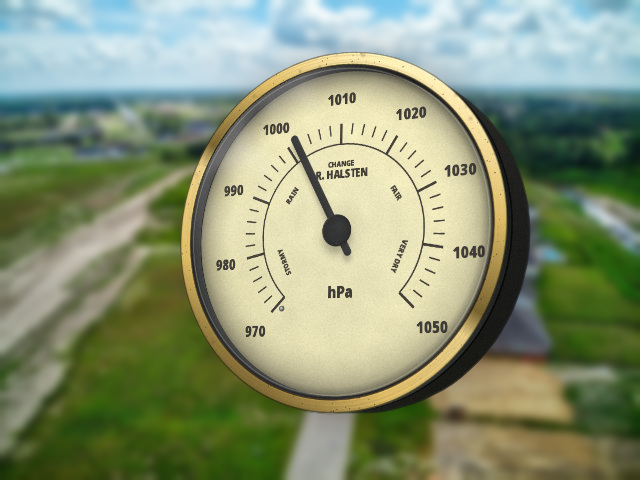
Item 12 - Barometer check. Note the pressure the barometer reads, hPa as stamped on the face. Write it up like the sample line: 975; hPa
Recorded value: 1002; hPa
